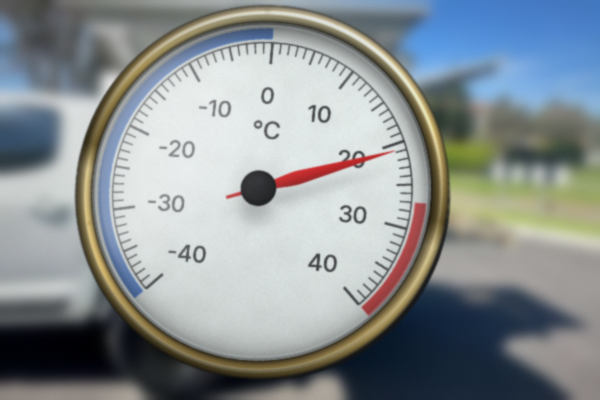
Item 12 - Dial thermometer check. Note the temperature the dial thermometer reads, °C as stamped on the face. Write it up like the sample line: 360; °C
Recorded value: 21; °C
